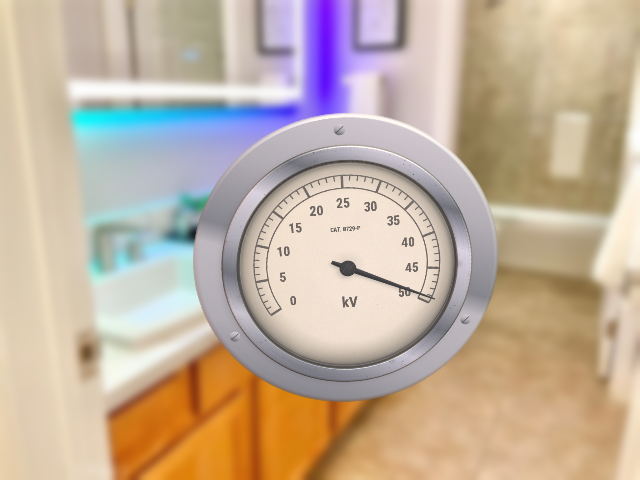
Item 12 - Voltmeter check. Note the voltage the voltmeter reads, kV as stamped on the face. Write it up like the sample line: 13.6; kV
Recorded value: 49; kV
